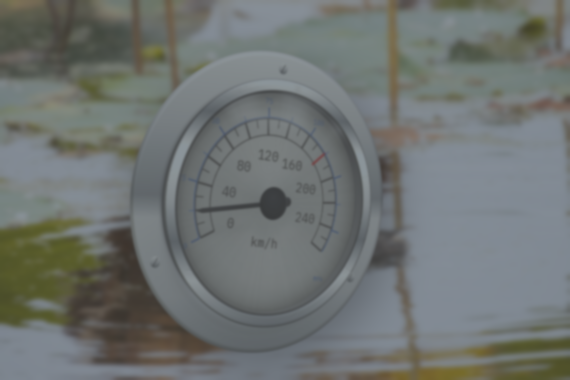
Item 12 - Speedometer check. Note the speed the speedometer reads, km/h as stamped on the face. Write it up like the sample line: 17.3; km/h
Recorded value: 20; km/h
